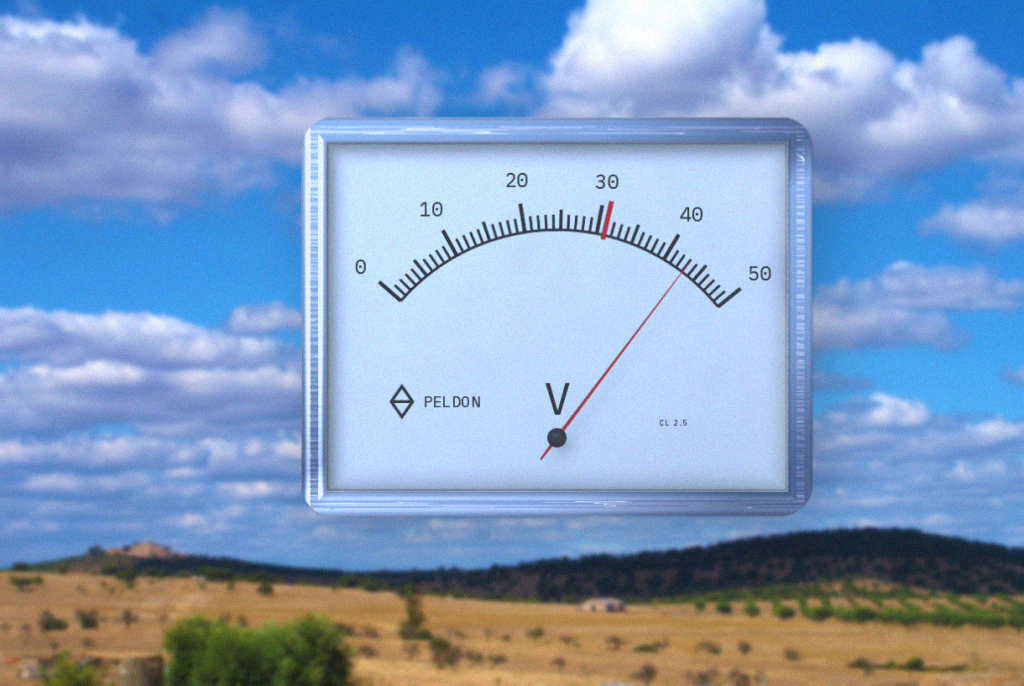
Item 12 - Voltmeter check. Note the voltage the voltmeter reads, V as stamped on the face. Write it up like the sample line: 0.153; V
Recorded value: 43; V
